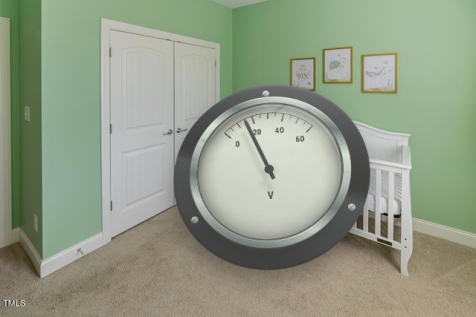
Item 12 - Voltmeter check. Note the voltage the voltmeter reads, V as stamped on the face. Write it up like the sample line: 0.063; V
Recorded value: 15; V
